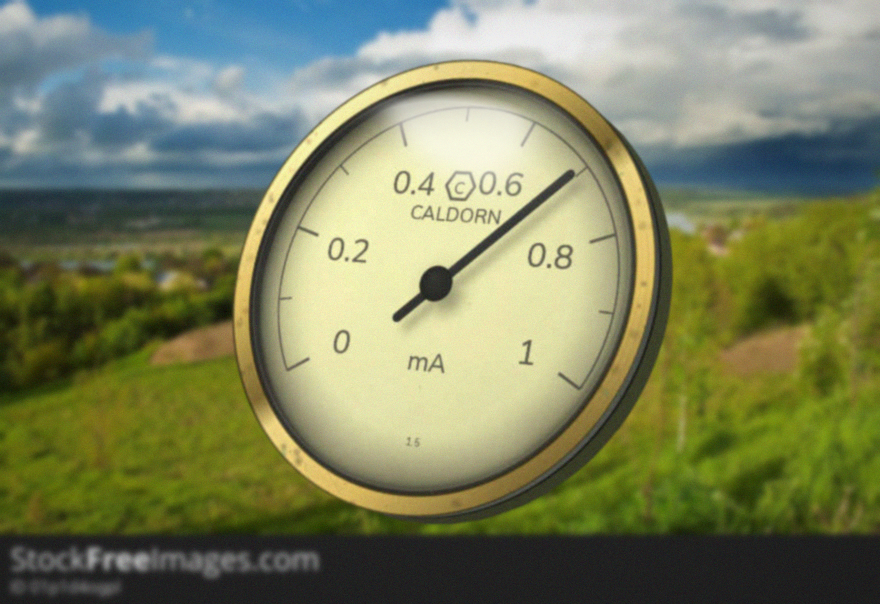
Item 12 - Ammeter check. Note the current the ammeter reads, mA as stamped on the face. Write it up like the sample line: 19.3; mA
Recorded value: 0.7; mA
